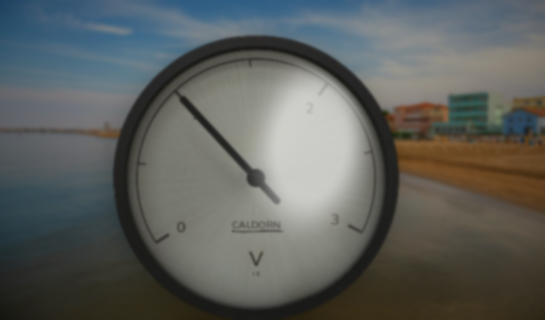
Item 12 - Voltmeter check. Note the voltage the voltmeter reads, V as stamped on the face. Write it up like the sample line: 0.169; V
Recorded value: 1; V
